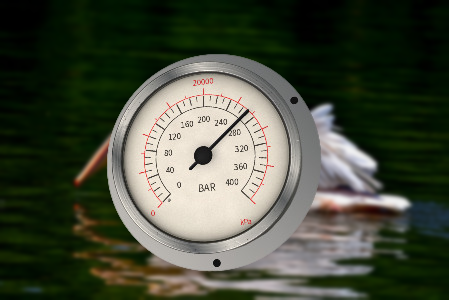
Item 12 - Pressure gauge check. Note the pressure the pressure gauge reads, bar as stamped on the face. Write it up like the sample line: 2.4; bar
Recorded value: 270; bar
